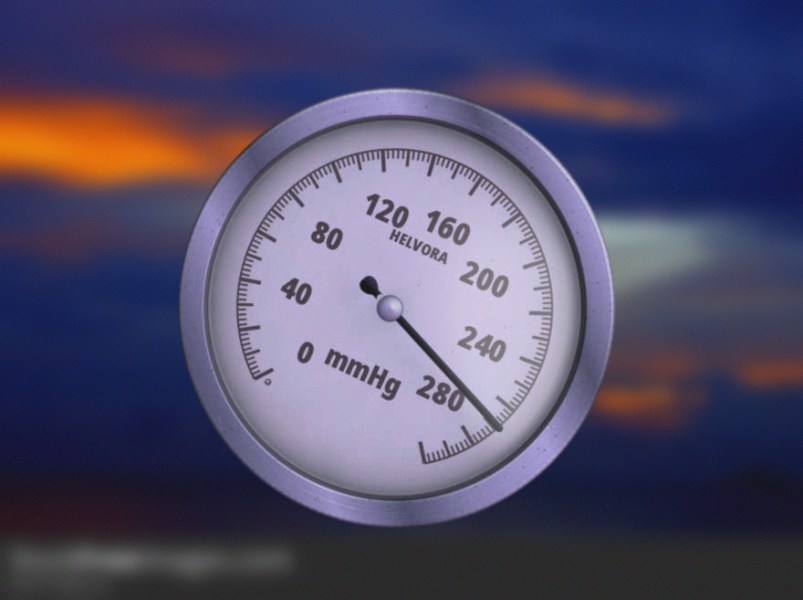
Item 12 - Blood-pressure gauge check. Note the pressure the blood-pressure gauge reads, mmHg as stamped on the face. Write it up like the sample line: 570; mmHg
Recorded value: 268; mmHg
